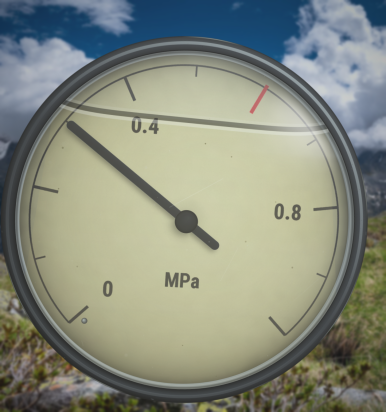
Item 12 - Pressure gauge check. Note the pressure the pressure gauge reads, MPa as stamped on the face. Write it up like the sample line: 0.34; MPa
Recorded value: 0.3; MPa
